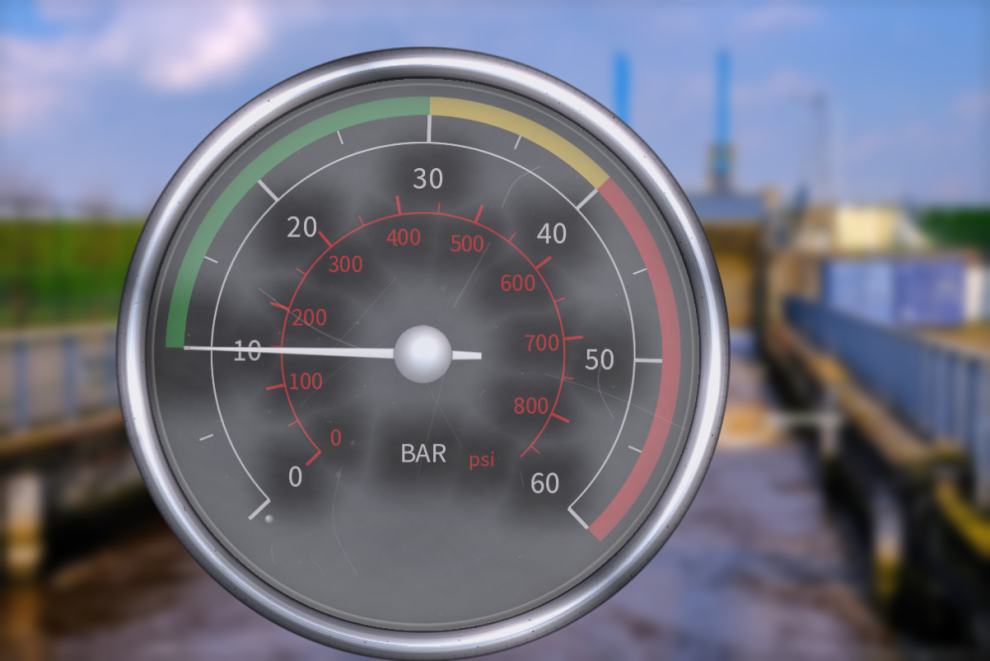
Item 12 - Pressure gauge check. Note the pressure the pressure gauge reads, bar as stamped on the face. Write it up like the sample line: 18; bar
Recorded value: 10; bar
